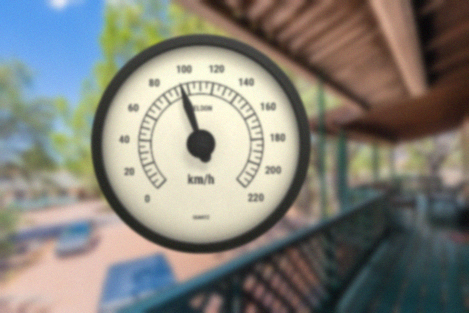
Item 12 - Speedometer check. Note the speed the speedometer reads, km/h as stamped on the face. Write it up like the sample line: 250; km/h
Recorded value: 95; km/h
